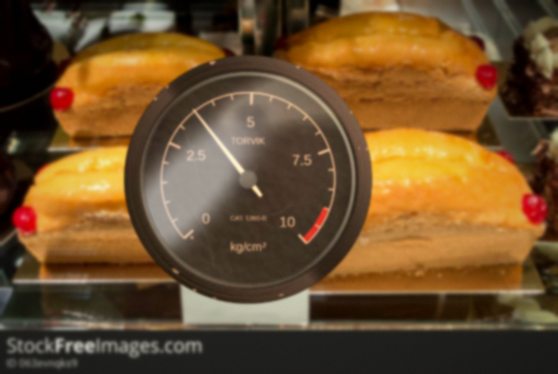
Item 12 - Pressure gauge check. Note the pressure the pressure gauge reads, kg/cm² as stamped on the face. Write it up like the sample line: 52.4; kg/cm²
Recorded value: 3.5; kg/cm²
